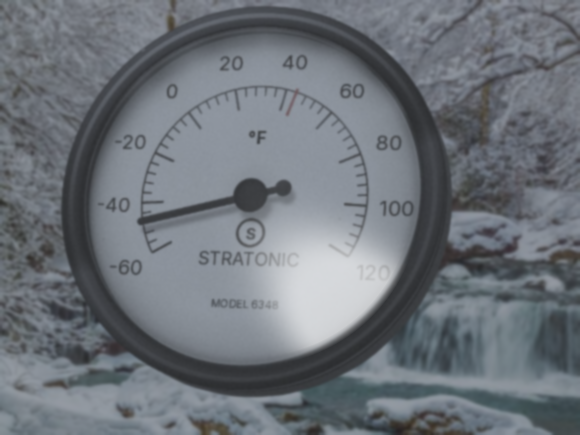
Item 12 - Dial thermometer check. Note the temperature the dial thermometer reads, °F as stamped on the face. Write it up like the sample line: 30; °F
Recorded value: -48; °F
